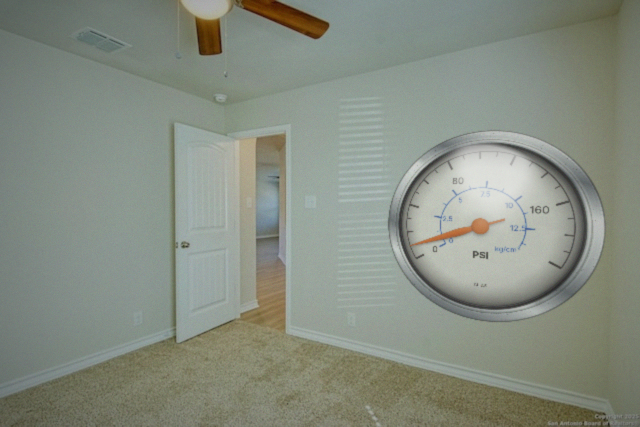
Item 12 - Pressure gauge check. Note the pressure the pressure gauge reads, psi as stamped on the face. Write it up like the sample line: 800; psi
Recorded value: 10; psi
